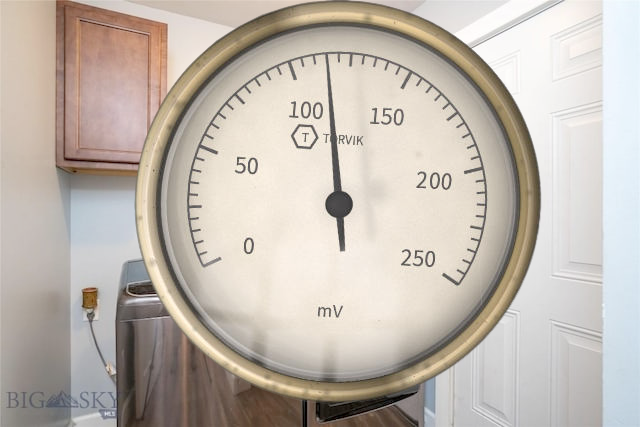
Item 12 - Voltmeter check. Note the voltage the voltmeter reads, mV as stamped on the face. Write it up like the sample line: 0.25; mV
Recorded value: 115; mV
